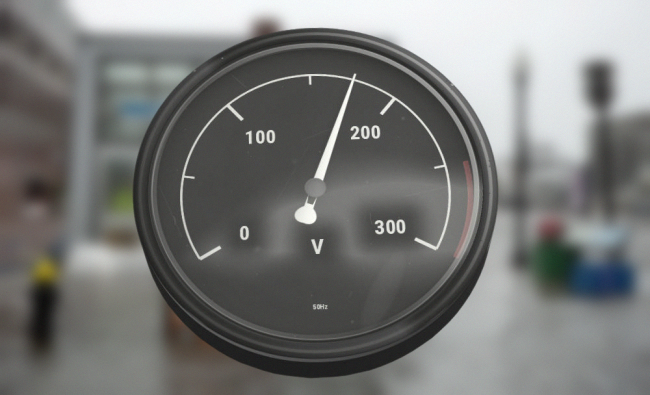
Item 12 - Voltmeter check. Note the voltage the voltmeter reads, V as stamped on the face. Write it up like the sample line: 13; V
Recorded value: 175; V
